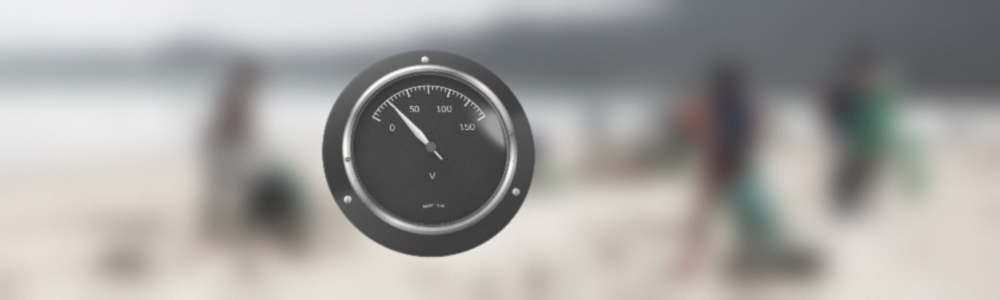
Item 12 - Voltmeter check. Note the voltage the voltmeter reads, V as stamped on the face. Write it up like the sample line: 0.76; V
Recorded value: 25; V
